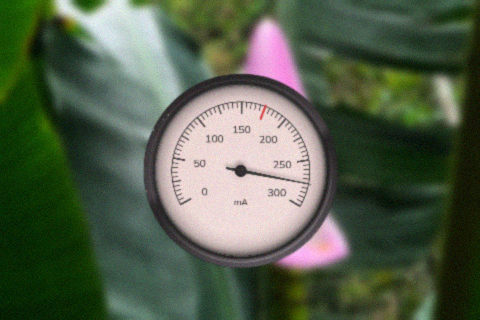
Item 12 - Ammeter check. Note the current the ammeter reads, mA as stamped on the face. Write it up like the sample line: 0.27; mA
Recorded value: 275; mA
